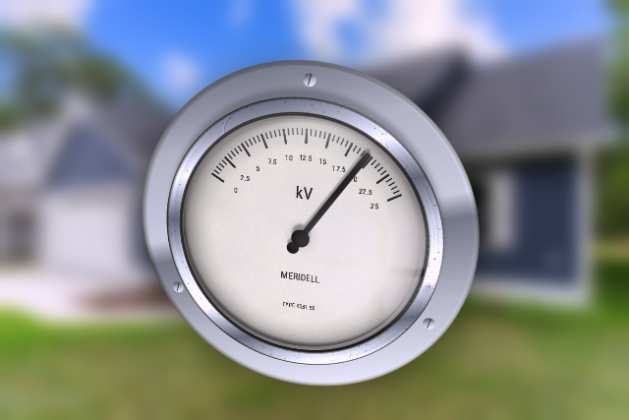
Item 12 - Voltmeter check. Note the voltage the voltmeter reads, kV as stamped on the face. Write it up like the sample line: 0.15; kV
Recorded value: 19.5; kV
